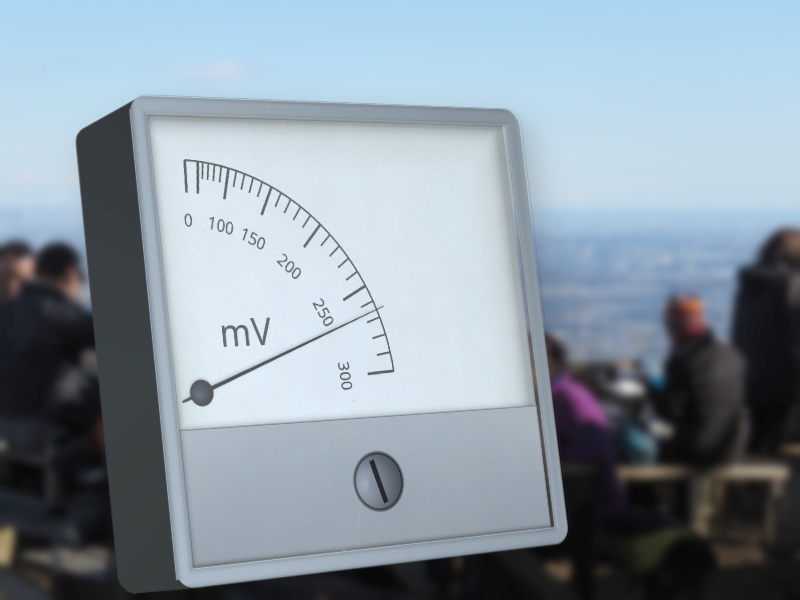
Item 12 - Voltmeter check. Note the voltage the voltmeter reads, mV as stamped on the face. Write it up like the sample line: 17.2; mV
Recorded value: 265; mV
